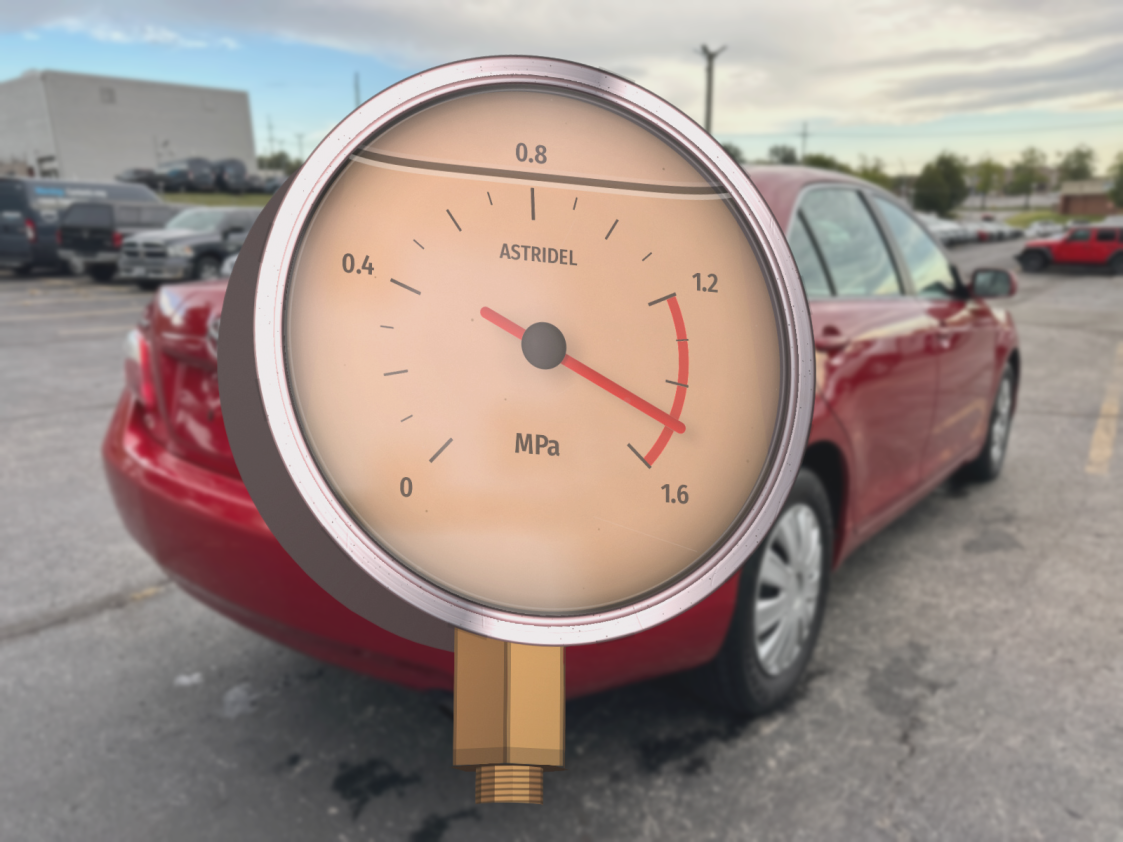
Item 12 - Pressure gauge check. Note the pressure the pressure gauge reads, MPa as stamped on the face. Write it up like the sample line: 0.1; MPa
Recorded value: 1.5; MPa
